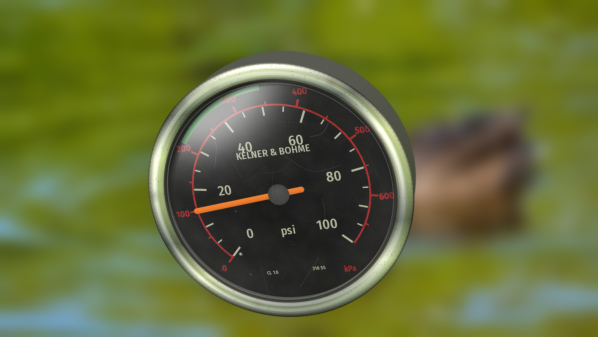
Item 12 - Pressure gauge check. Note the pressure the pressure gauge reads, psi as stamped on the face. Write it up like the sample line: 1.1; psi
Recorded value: 15; psi
